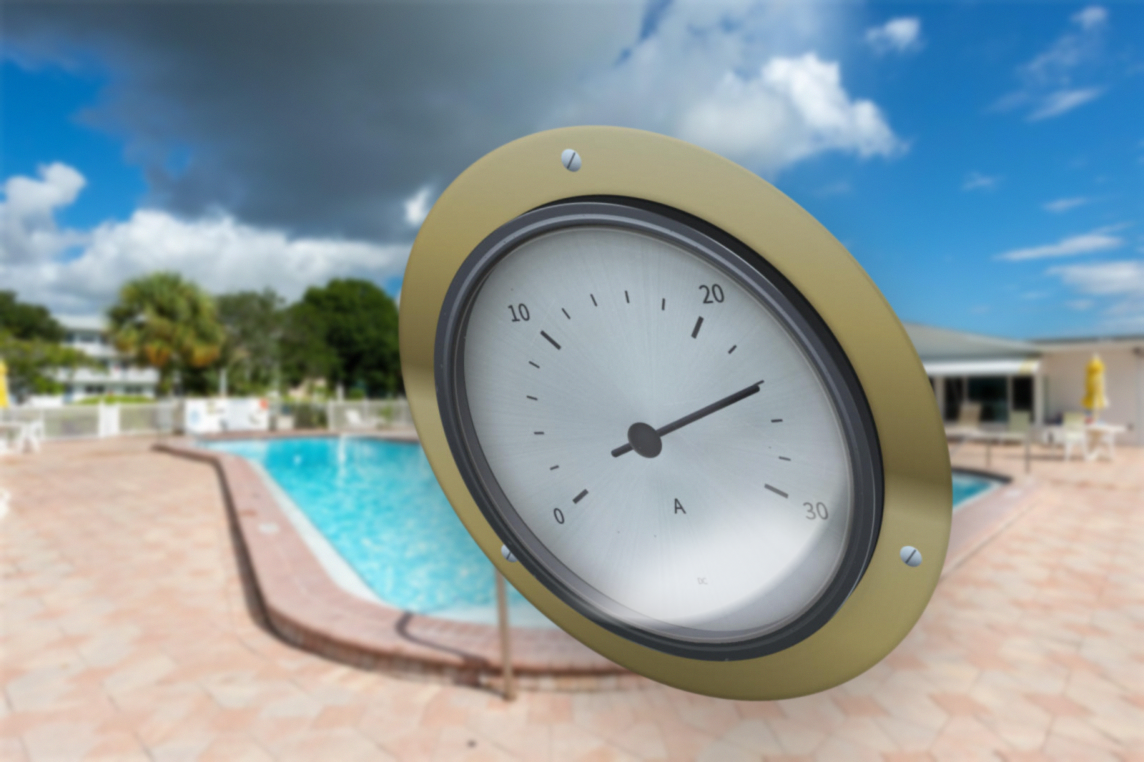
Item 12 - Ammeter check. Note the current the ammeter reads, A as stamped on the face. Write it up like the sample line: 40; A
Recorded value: 24; A
